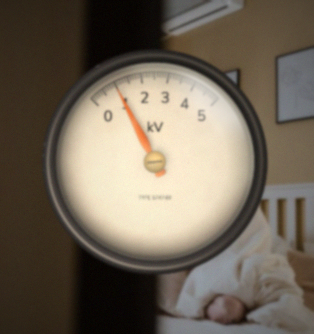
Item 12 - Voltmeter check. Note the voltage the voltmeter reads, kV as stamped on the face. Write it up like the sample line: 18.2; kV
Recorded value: 1; kV
